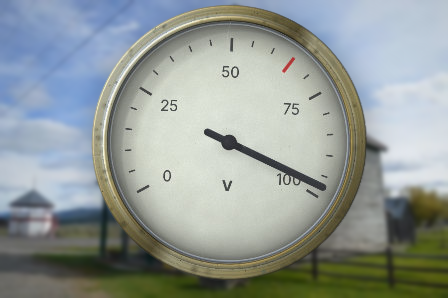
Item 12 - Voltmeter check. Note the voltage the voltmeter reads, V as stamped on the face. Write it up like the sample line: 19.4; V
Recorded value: 97.5; V
